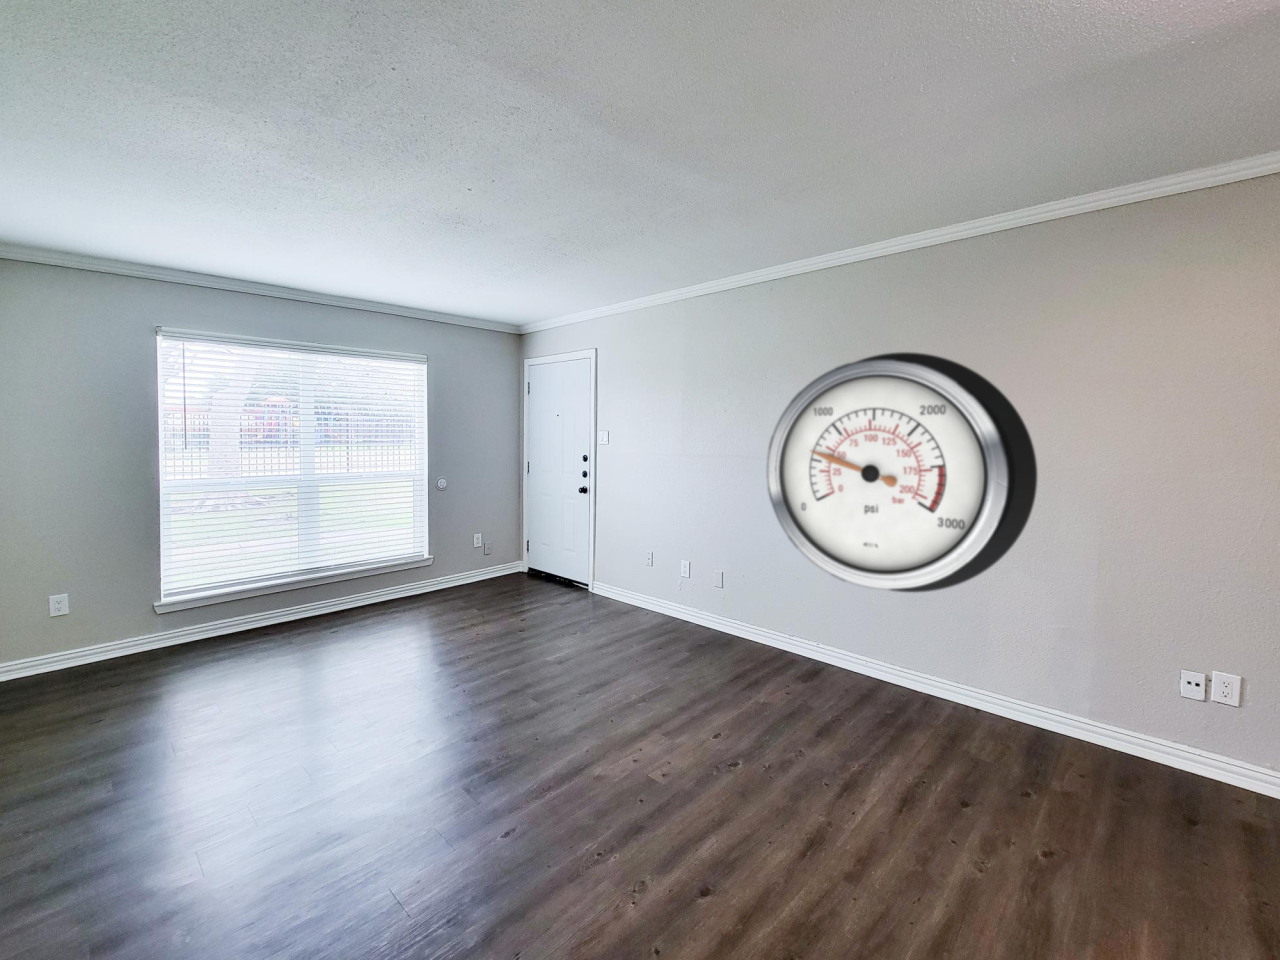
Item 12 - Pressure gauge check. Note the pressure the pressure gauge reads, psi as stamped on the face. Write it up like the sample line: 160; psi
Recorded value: 600; psi
